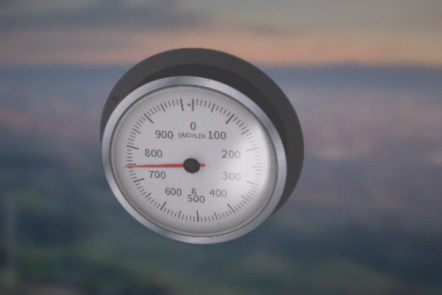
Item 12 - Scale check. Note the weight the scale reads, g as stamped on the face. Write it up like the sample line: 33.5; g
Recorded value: 750; g
